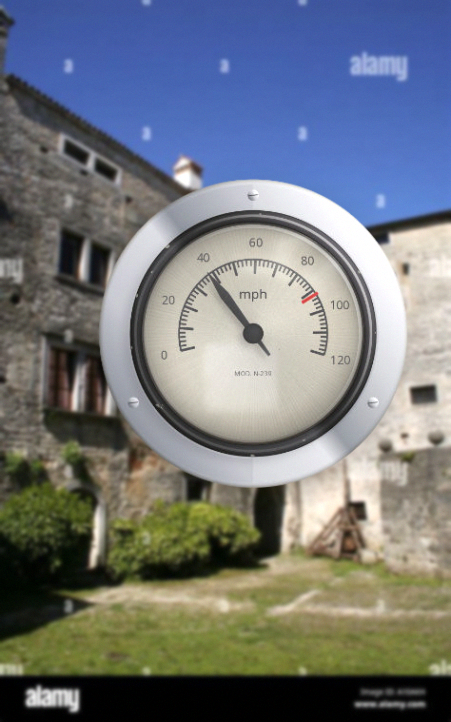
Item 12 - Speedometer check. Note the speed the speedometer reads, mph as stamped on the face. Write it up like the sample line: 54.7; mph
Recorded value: 38; mph
